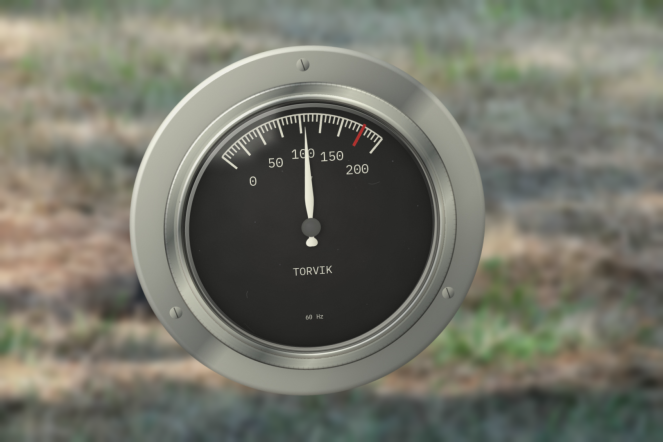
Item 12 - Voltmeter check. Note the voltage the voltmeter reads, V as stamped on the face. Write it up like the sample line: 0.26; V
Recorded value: 105; V
